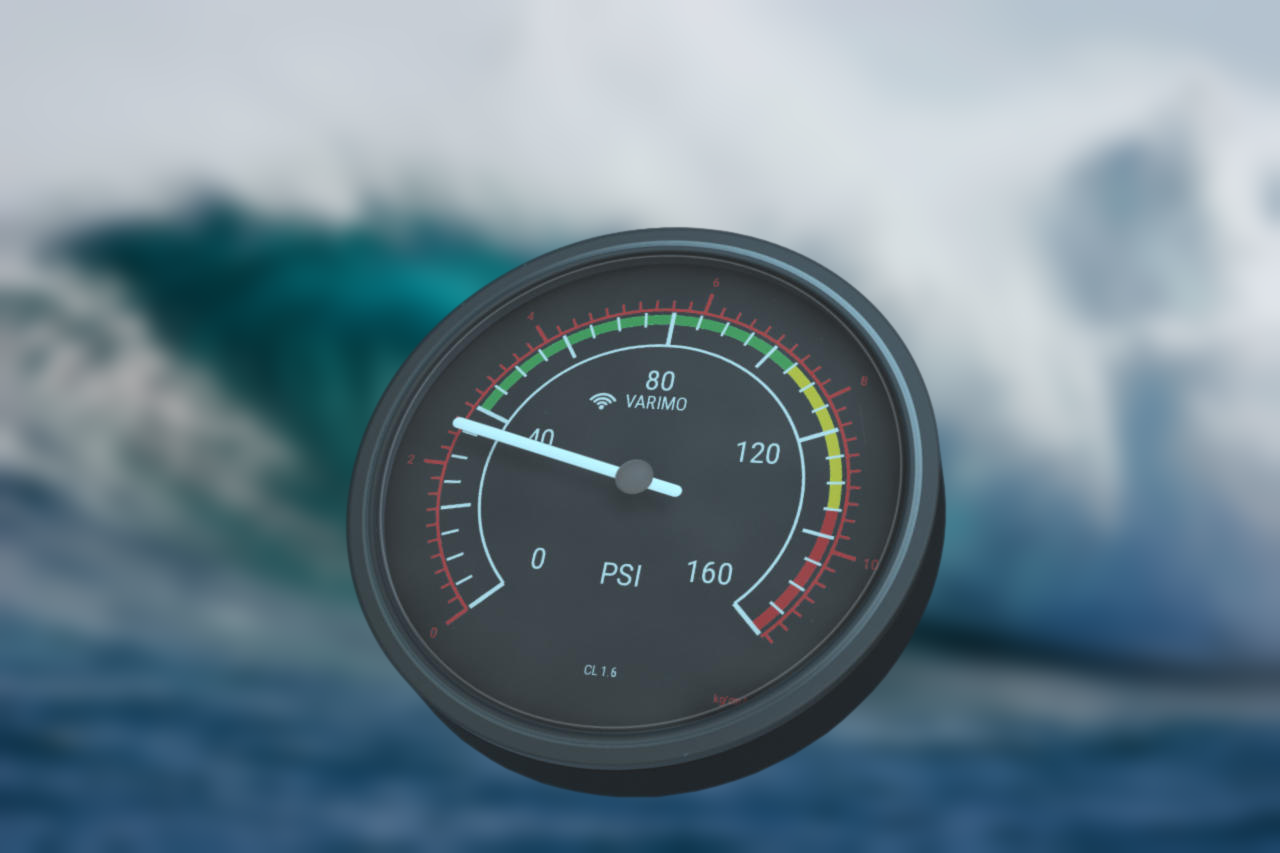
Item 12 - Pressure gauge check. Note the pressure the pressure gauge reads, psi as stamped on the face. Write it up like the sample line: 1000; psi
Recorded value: 35; psi
